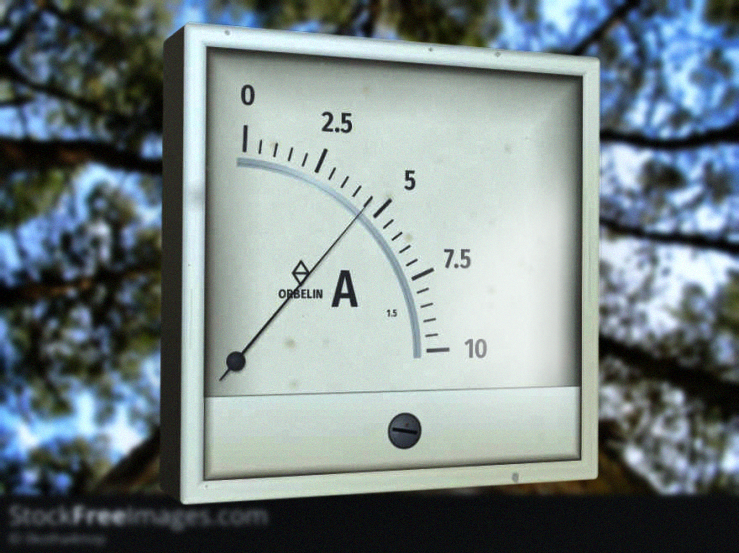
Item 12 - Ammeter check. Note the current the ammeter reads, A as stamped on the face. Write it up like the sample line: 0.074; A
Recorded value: 4.5; A
